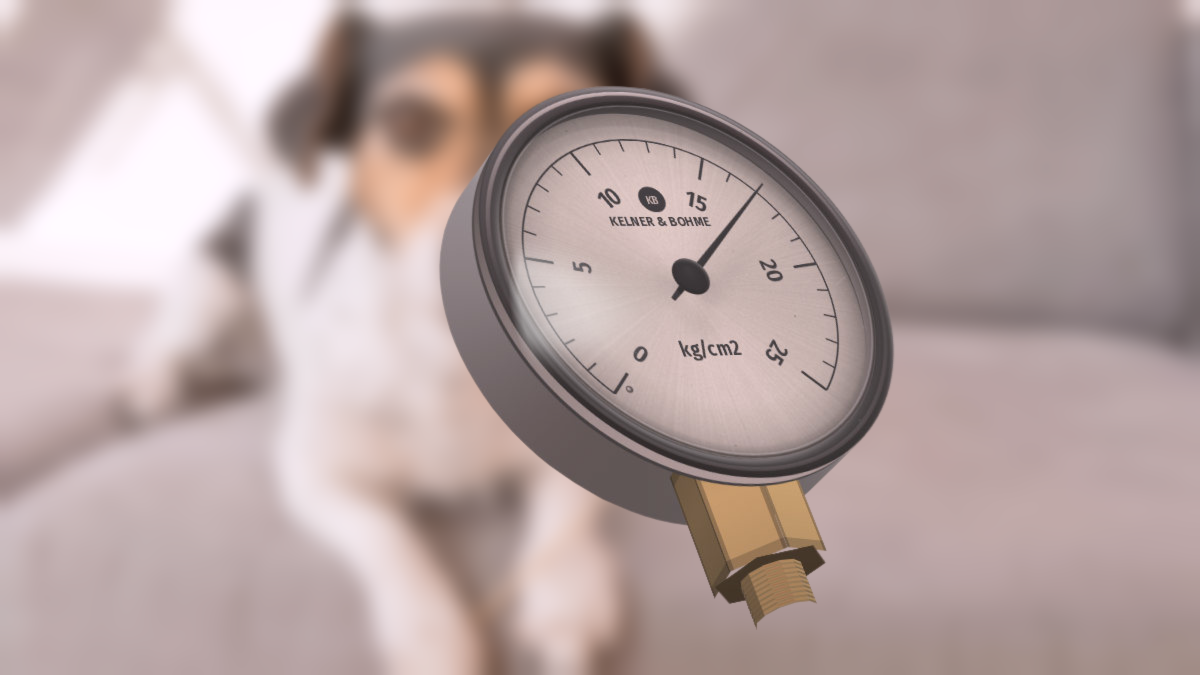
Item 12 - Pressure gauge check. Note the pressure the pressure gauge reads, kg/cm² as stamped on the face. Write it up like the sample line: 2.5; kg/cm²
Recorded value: 17; kg/cm²
